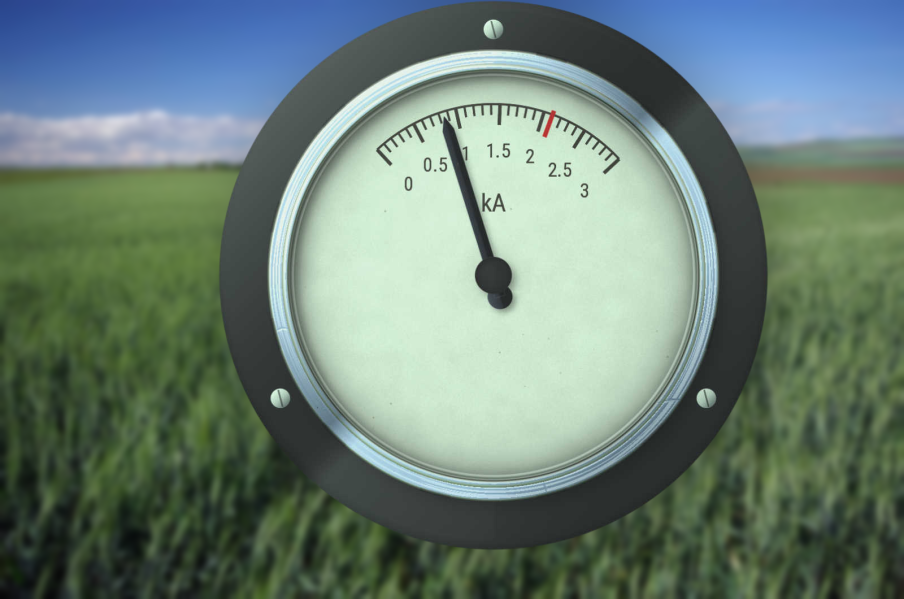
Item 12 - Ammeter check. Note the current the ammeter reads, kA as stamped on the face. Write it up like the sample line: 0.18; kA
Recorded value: 0.85; kA
